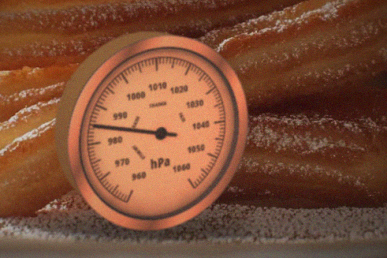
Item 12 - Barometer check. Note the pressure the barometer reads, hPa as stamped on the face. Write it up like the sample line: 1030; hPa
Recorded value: 985; hPa
